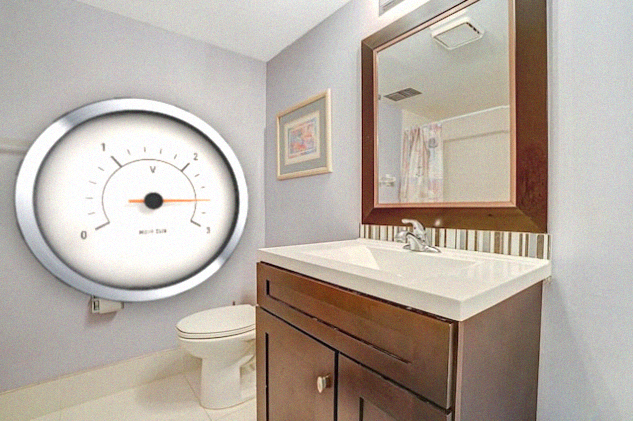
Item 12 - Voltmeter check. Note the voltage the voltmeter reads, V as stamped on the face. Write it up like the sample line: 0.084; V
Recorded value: 2.6; V
